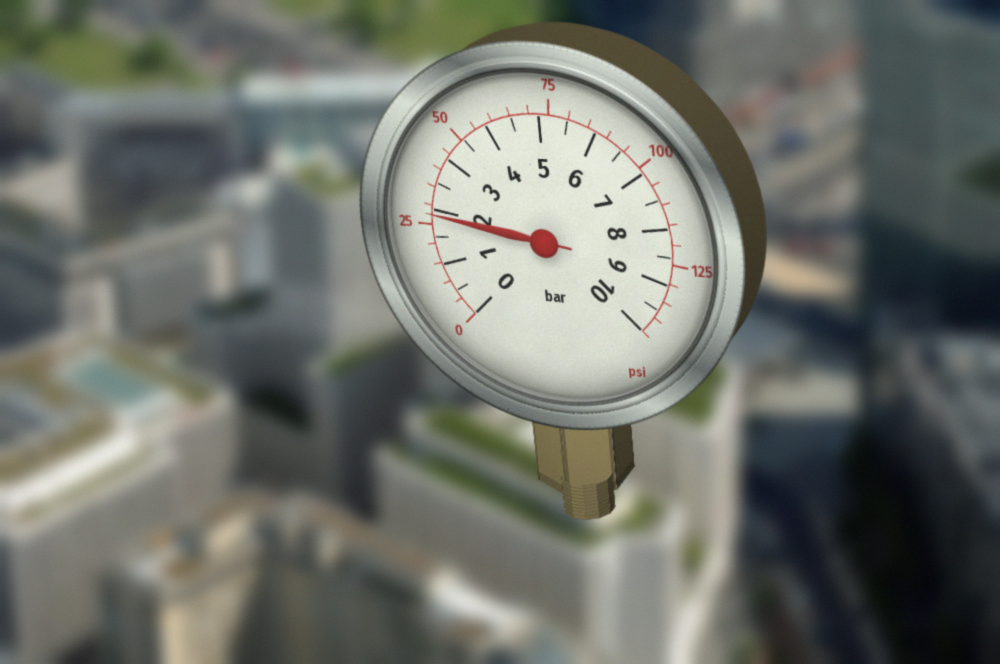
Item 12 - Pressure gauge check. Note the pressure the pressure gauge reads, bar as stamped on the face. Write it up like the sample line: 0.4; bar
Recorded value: 2; bar
